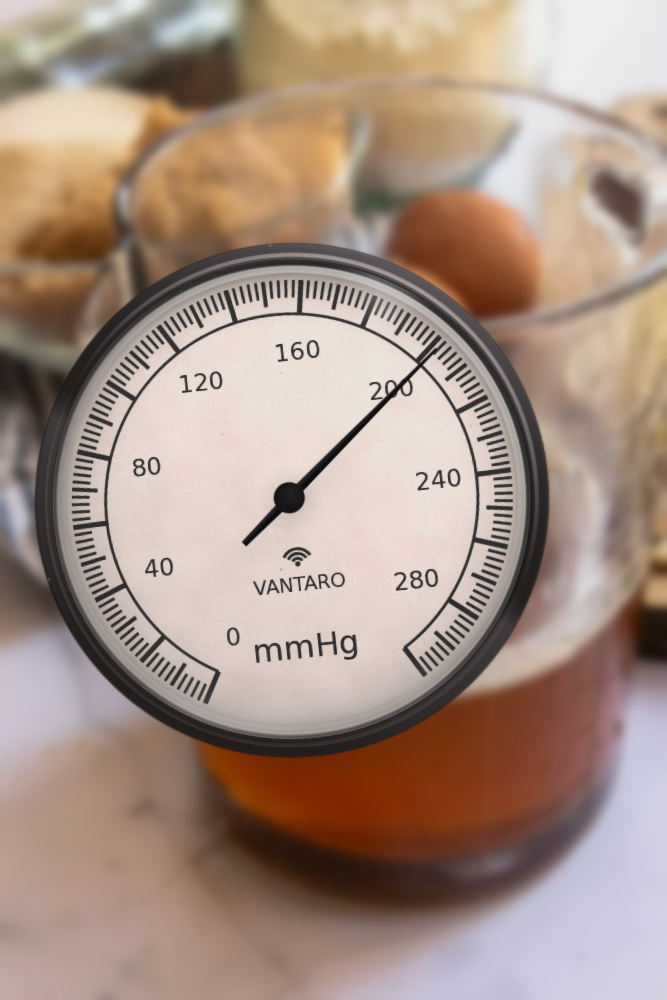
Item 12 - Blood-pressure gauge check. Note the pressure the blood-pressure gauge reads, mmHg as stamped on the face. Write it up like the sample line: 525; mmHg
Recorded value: 202; mmHg
